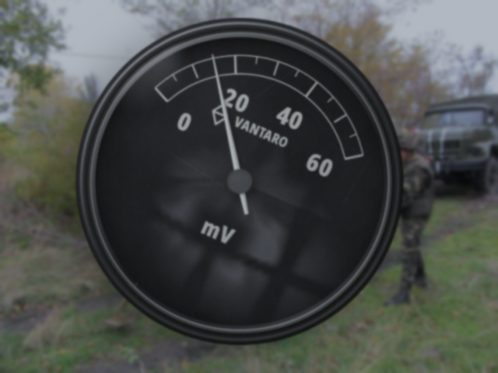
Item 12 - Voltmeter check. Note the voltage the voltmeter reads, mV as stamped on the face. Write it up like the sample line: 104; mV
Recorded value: 15; mV
